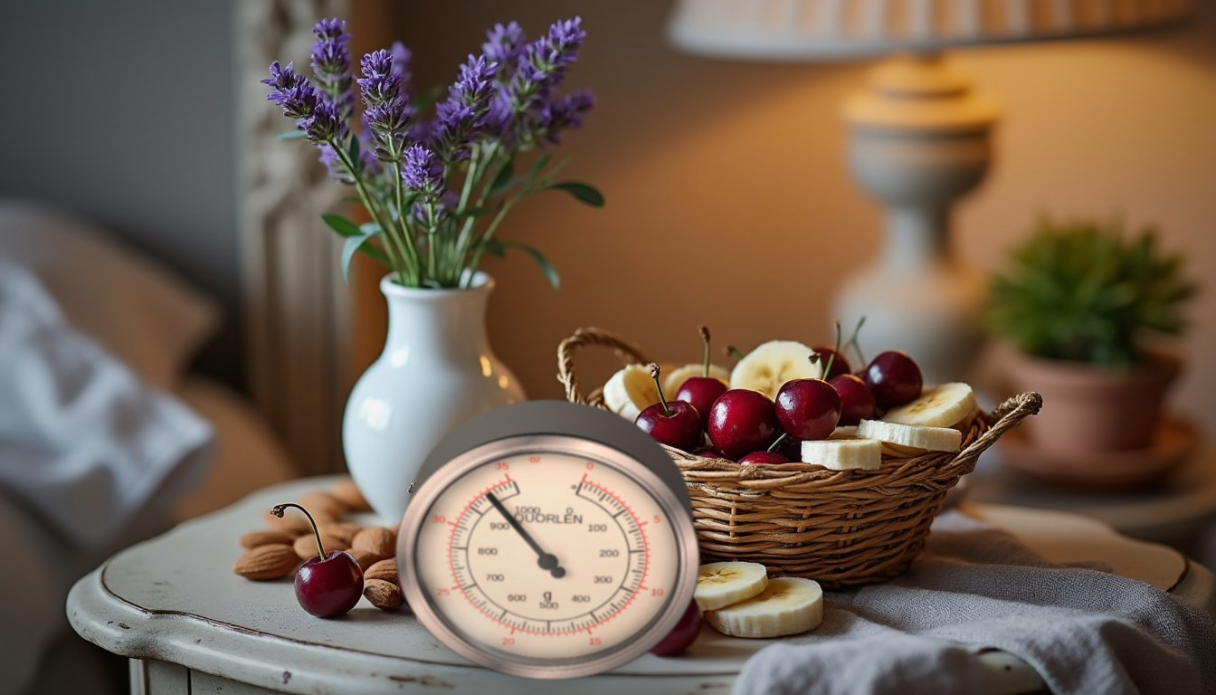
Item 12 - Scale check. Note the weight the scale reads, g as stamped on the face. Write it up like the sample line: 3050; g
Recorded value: 950; g
